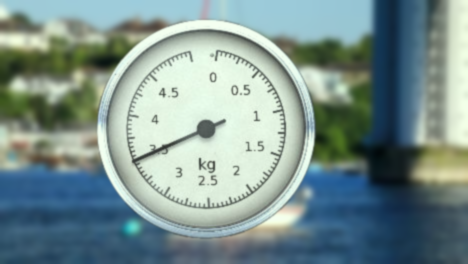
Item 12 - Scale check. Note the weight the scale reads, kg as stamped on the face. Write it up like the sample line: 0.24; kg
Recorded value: 3.5; kg
